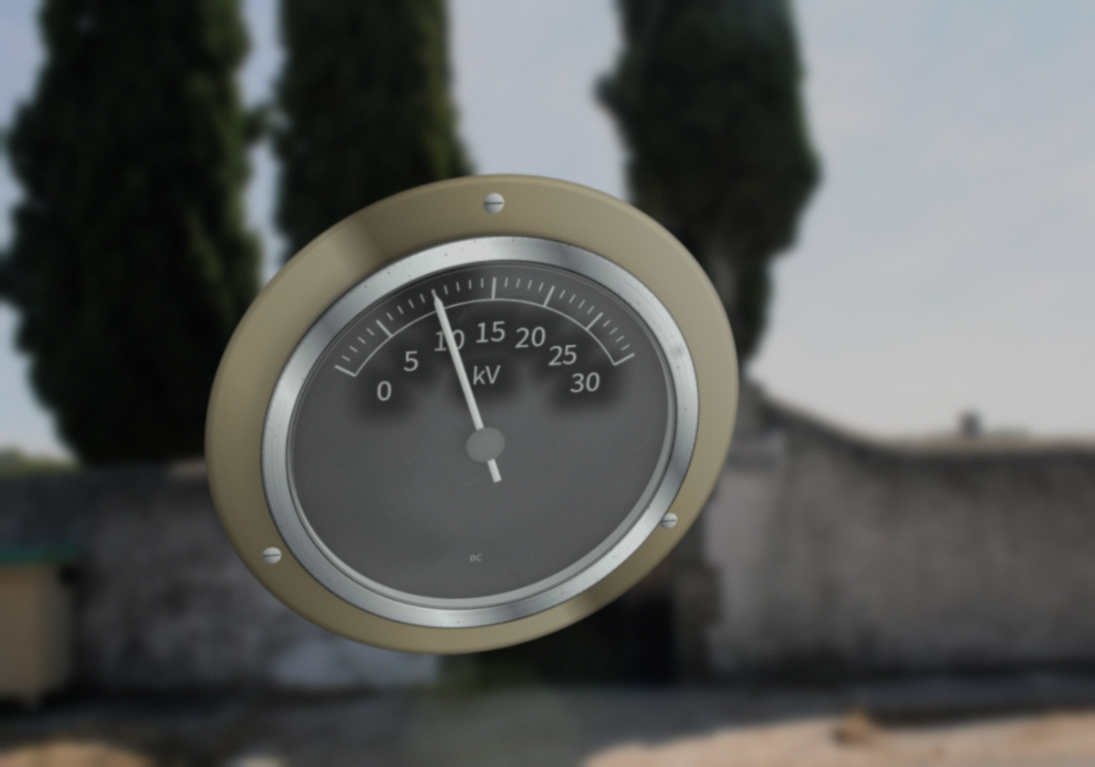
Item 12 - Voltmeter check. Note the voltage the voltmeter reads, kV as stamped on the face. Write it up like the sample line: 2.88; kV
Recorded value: 10; kV
